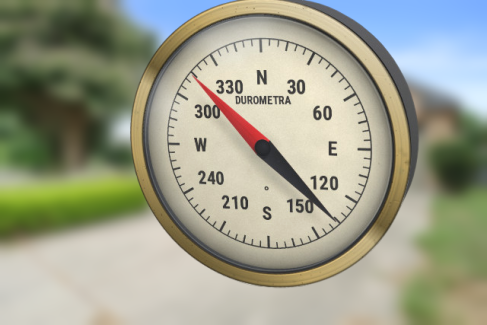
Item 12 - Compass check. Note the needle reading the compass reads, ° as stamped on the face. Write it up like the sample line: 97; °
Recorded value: 315; °
